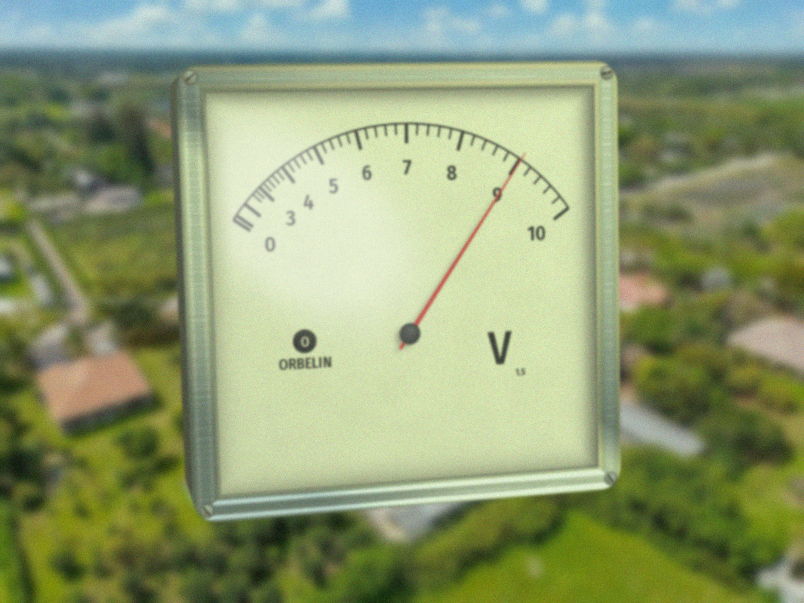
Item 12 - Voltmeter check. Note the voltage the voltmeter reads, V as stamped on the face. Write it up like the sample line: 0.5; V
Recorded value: 9; V
